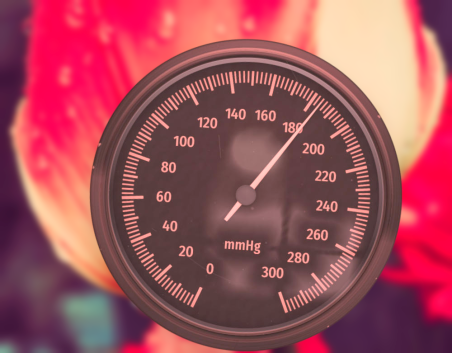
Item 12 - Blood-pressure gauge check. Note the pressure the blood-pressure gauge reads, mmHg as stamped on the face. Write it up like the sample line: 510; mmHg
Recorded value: 184; mmHg
